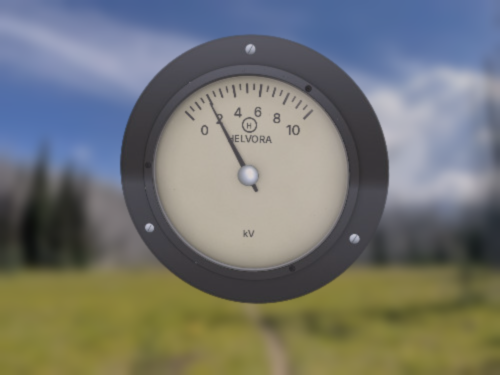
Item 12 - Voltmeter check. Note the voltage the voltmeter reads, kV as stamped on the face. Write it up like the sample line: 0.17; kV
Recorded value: 2; kV
